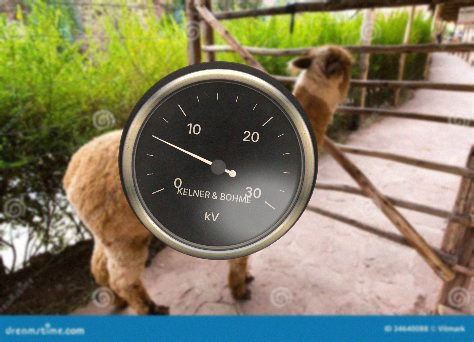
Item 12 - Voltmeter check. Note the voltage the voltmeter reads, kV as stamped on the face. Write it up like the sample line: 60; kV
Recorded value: 6; kV
